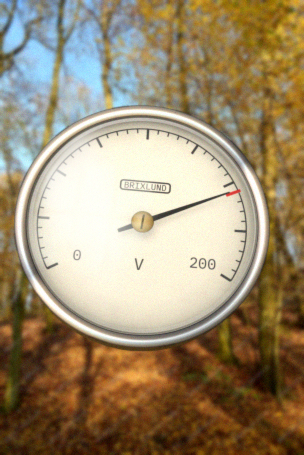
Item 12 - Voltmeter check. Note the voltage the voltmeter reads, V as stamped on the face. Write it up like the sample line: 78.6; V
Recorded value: 155; V
